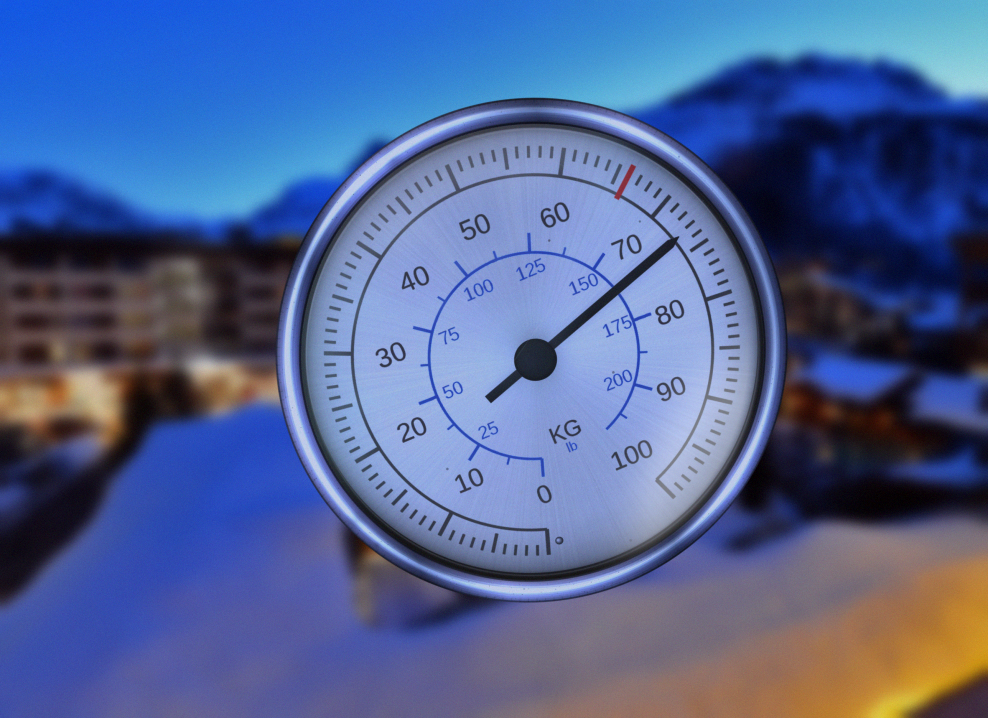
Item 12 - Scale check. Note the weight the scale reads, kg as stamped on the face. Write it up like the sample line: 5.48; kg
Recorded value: 73; kg
